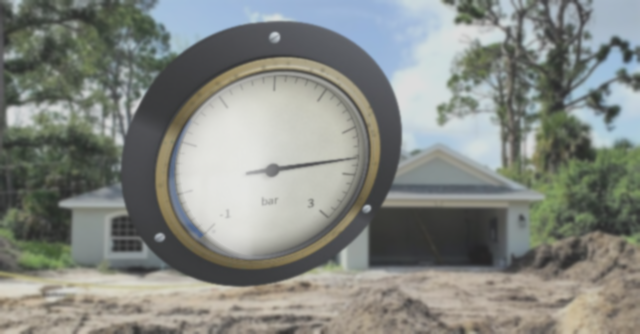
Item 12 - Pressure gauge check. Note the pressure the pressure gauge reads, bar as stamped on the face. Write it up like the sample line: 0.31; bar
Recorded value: 2.3; bar
